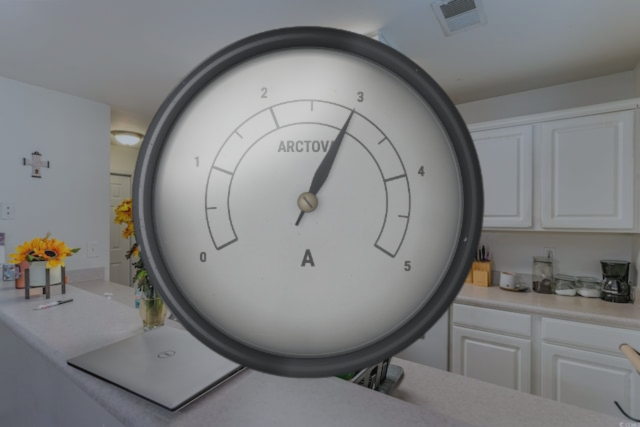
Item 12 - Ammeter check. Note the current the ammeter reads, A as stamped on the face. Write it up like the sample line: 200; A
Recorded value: 3; A
